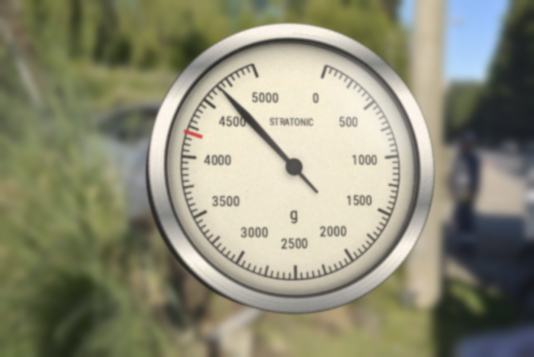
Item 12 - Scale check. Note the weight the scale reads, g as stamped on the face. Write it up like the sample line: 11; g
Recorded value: 4650; g
